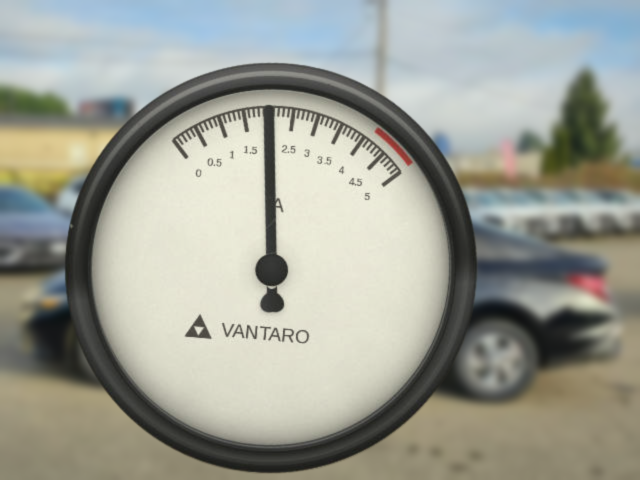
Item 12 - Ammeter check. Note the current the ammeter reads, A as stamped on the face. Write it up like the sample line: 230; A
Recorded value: 2; A
